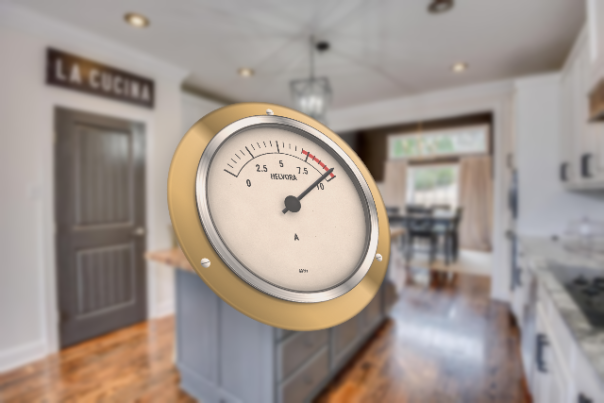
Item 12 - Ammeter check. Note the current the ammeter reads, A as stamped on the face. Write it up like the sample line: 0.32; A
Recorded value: 9.5; A
